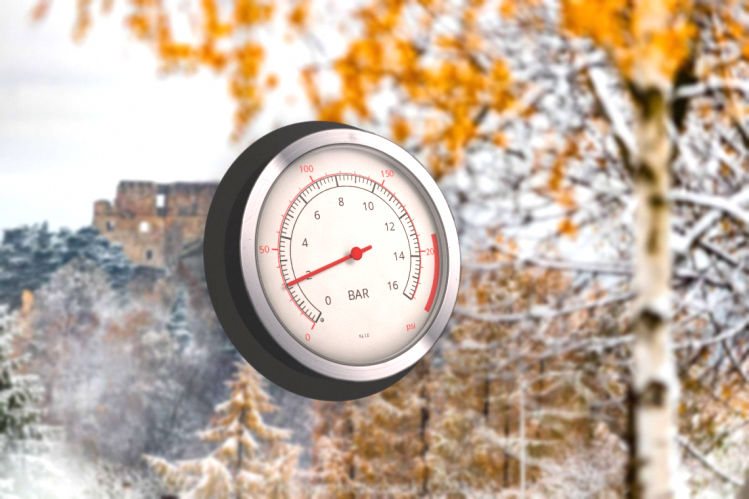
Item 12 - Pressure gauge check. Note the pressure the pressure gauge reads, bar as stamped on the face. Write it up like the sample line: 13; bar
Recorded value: 2; bar
